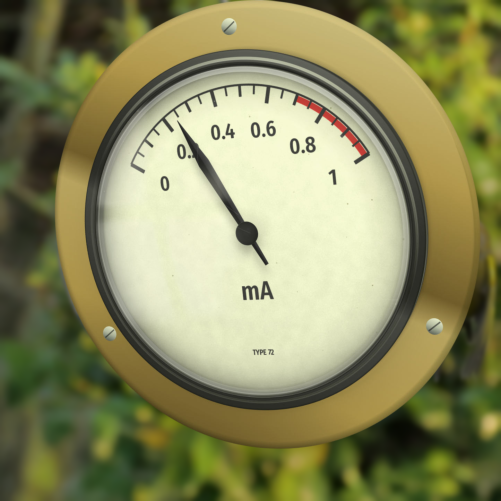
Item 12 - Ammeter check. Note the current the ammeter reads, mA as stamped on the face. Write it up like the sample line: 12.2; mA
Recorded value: 0.25; mA
